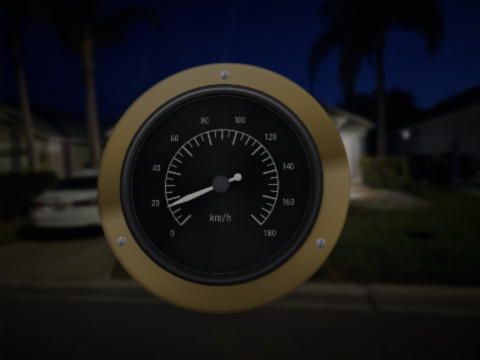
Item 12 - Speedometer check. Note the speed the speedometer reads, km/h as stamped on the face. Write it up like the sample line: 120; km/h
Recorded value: 15; km/h
